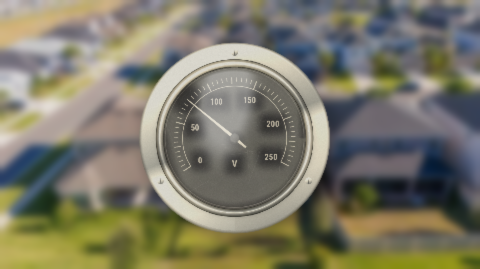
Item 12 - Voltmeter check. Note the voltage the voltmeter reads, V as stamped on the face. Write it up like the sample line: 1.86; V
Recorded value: 75; V
